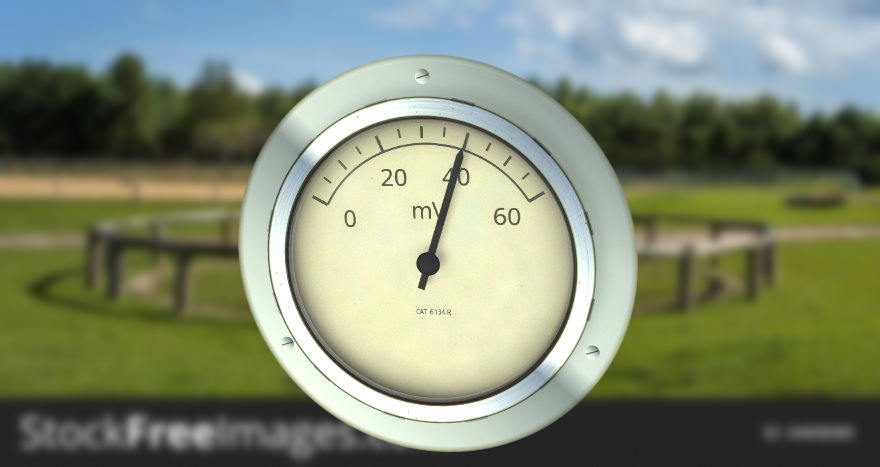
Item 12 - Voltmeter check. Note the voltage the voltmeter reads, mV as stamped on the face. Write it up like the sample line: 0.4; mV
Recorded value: 40; mV
